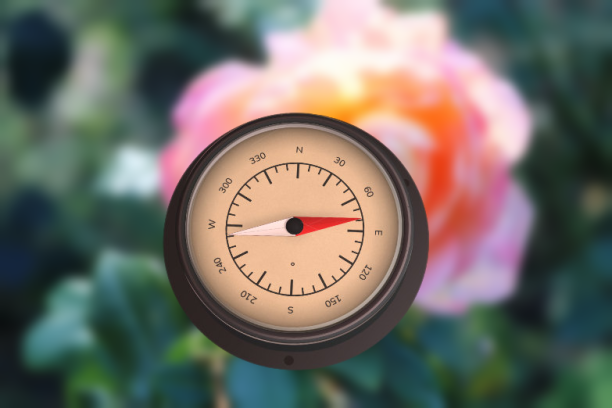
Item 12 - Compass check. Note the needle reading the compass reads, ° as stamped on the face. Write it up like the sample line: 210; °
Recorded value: 80; °
